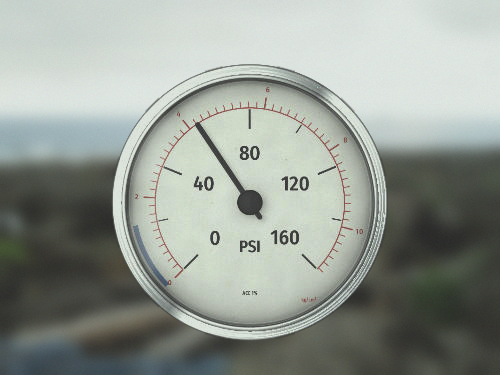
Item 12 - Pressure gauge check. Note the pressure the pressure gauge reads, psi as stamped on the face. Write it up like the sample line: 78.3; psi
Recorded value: 60; psi
